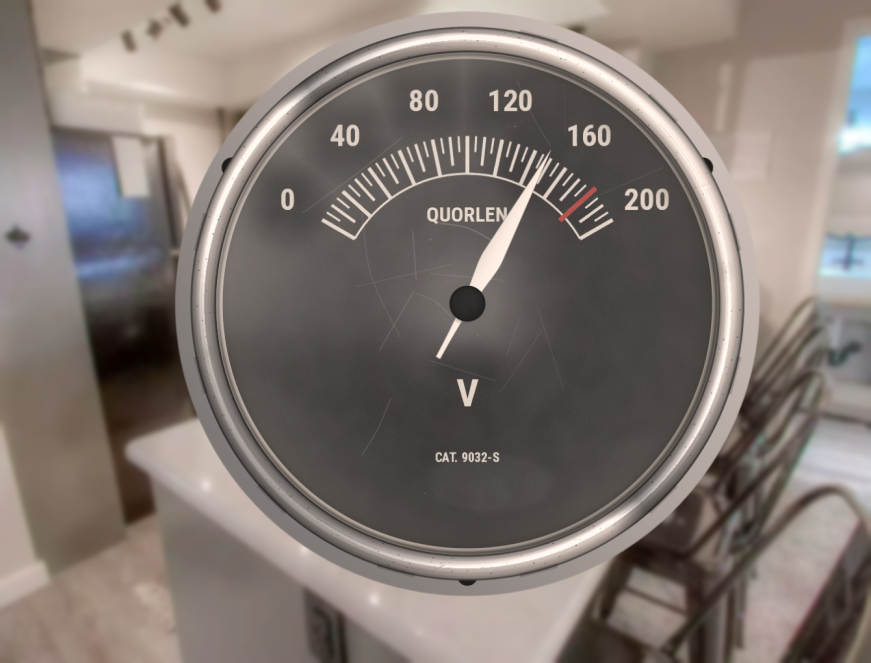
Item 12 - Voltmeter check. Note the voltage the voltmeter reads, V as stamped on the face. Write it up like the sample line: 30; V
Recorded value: 147.5; V
